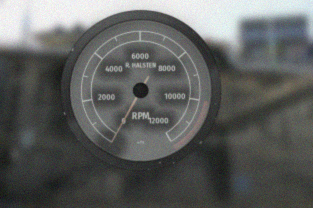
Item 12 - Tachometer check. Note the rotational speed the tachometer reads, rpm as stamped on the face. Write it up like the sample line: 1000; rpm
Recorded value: 0; rpm
